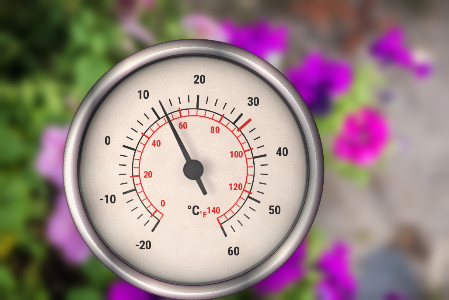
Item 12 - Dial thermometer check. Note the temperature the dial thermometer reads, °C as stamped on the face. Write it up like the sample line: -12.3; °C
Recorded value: 12; °C
